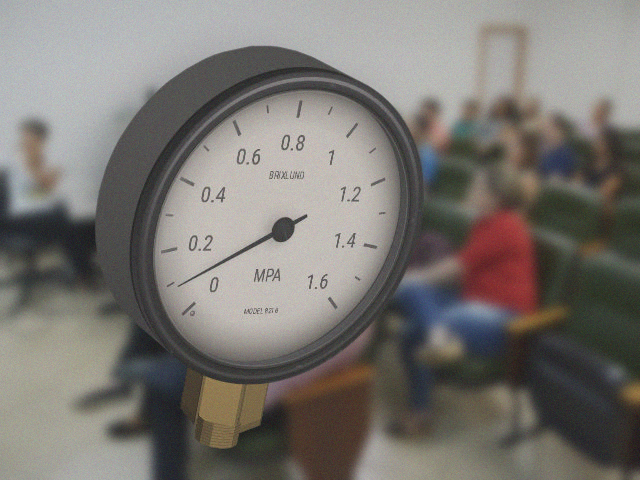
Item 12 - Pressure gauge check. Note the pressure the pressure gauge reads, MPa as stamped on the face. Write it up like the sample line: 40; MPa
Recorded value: 0.1; MPa
